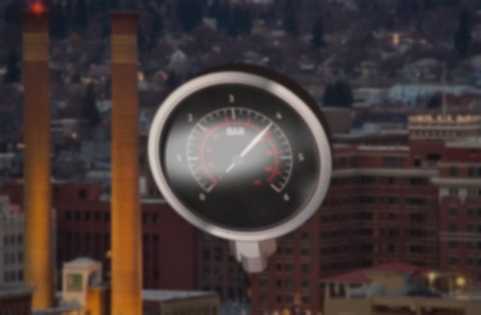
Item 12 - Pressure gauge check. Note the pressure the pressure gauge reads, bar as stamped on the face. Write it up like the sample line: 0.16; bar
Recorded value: 4; bar
